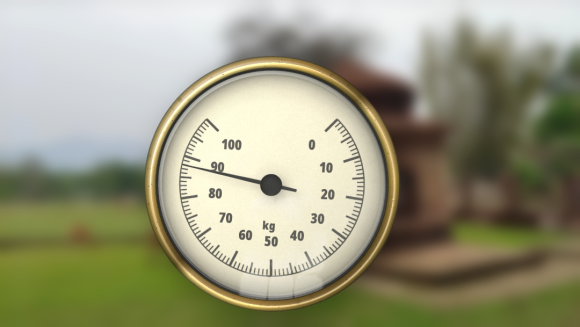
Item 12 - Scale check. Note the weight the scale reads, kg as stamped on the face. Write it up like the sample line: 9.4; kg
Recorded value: 88; kg
